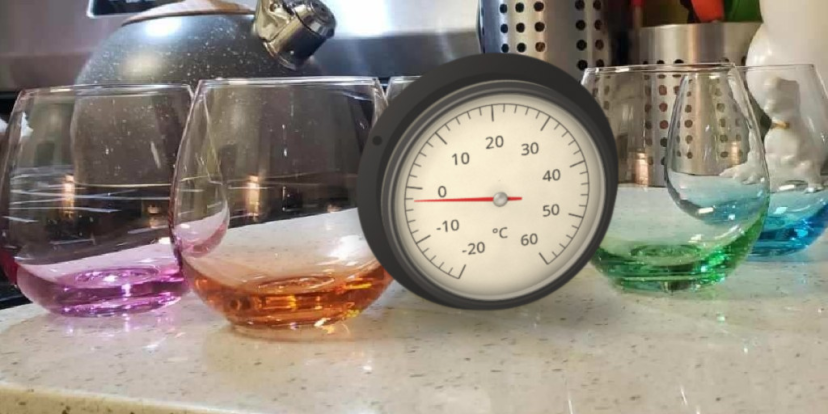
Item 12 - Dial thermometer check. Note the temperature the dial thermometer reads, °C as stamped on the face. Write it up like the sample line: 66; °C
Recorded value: -2; °C
